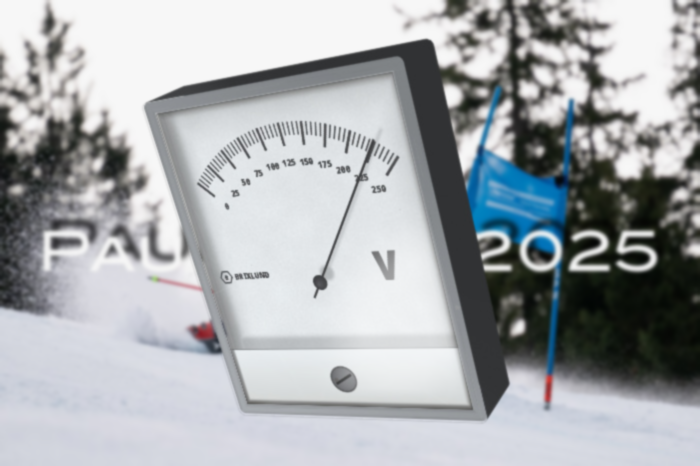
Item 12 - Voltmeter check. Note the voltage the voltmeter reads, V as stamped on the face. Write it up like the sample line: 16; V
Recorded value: 225; V
